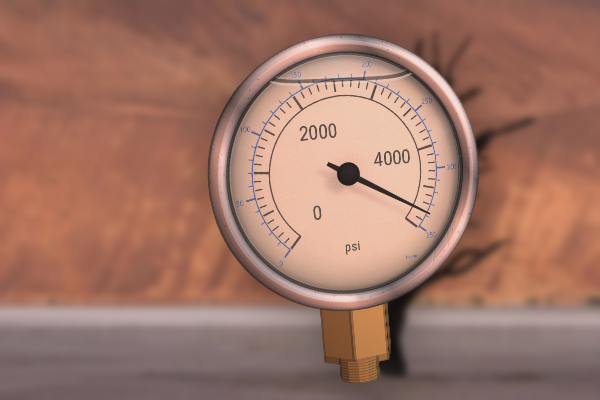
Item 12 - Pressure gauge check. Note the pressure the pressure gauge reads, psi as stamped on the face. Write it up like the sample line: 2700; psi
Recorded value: 4800; psi
